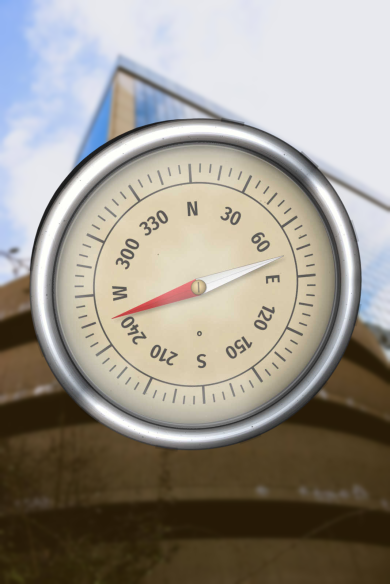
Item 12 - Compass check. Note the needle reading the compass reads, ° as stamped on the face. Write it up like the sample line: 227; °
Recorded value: 255; °
